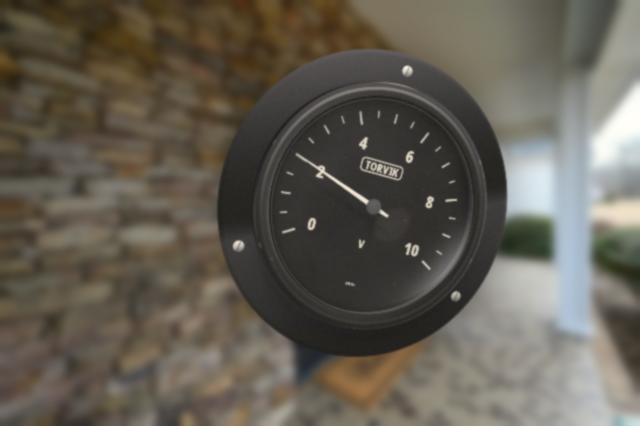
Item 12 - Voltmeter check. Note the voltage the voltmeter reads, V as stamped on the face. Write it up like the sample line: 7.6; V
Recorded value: 2; V
